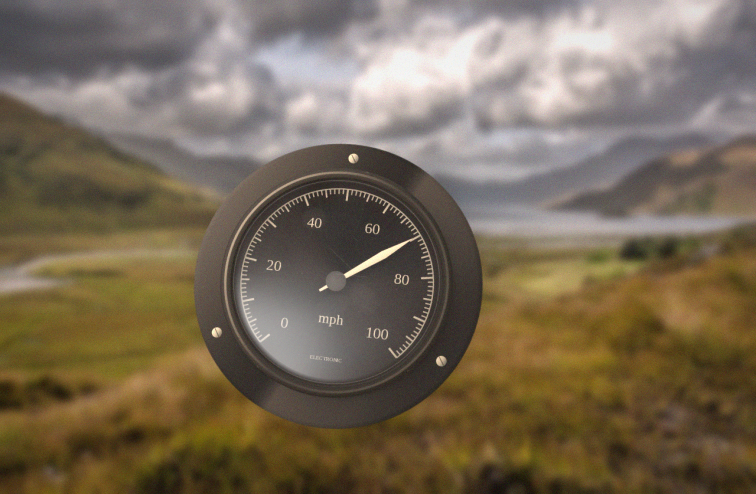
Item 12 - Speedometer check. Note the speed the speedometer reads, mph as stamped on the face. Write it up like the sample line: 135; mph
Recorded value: 70; mph
